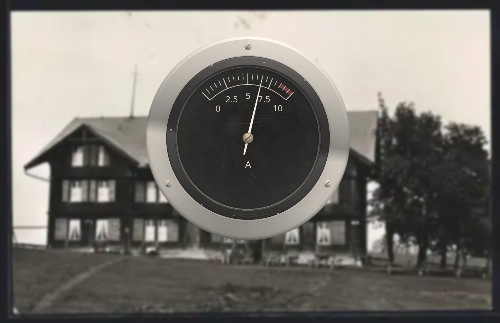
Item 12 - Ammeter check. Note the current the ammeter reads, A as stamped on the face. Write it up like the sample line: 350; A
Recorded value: 6.5; A
